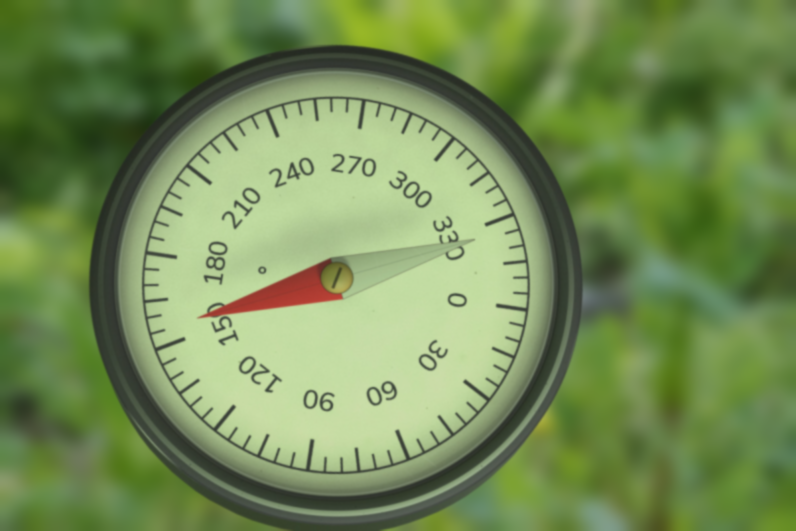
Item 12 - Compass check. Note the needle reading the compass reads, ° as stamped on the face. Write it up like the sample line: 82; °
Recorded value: 155; °
